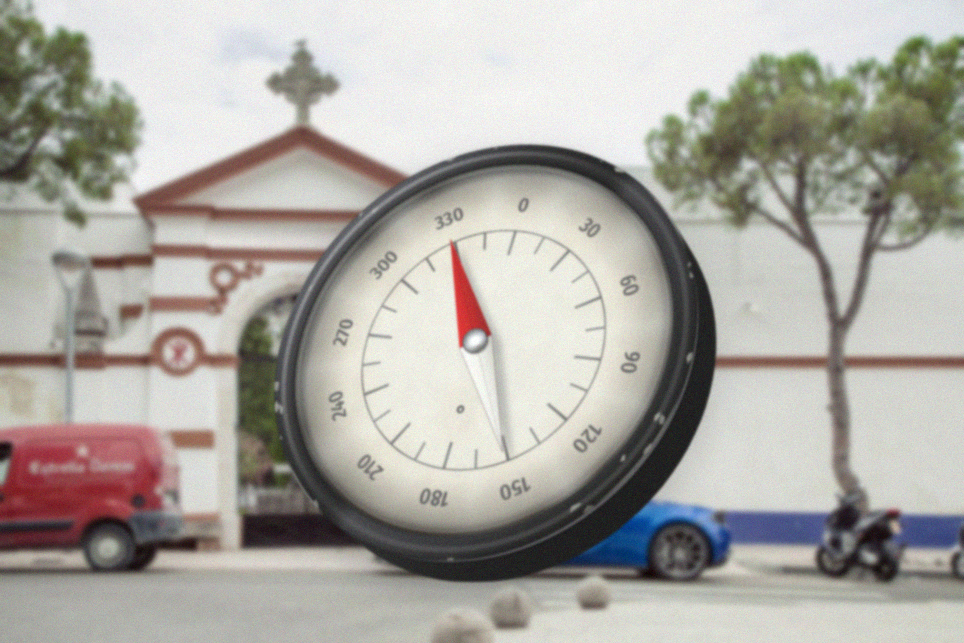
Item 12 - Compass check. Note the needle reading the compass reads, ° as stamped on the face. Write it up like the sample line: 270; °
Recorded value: 330; °
